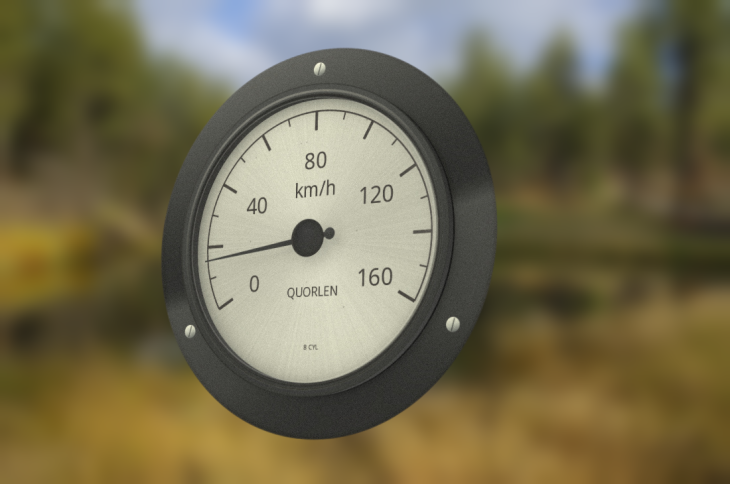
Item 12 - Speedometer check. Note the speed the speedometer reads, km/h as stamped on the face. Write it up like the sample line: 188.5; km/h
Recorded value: 15; km/h
